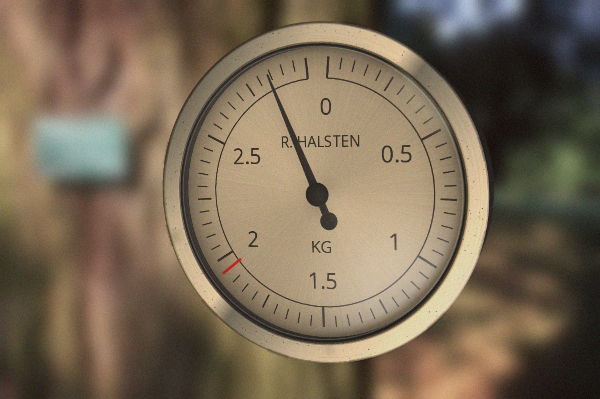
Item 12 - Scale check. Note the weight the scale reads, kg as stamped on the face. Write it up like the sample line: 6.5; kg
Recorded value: 2.85; kg
